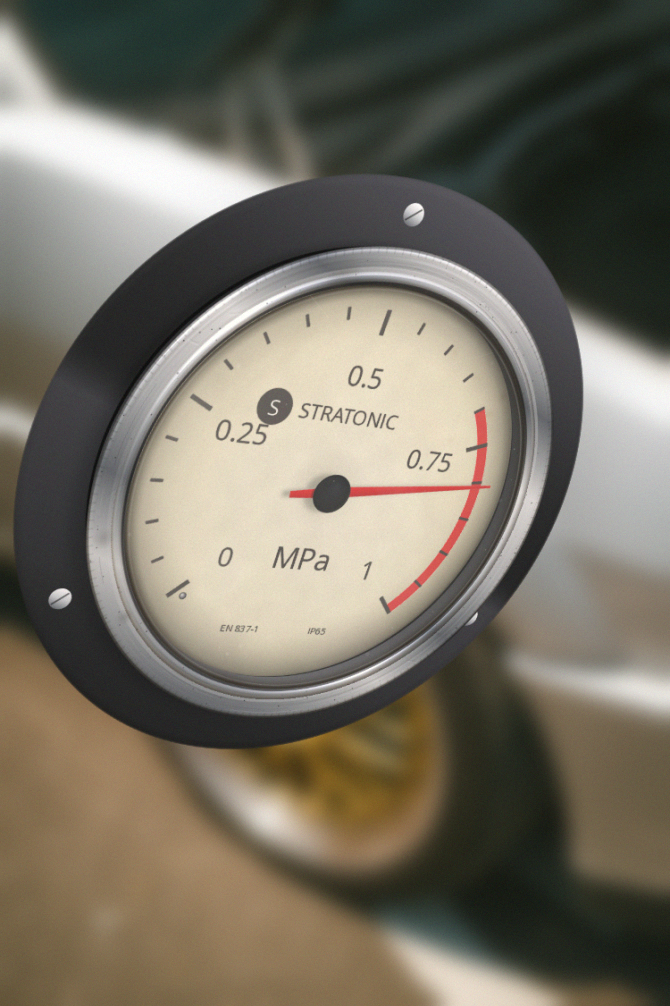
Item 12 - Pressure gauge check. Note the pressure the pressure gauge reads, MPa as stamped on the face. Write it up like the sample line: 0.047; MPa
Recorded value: 0.8; MPa
